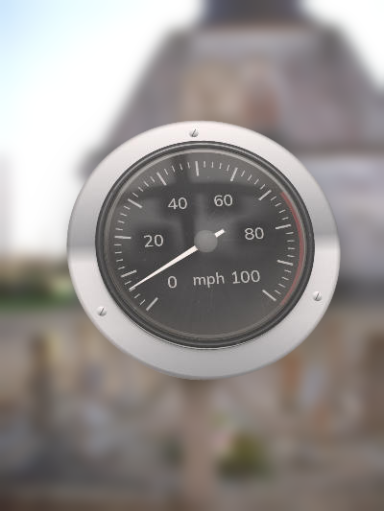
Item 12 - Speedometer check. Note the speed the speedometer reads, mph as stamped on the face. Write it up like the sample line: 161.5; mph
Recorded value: 6; mph
